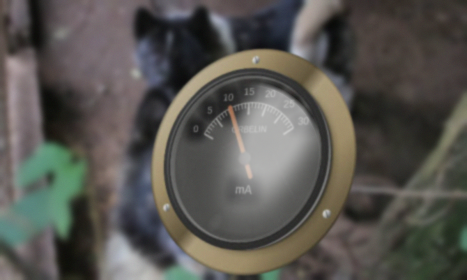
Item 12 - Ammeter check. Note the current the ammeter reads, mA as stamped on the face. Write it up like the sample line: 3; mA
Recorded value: 10; mA
